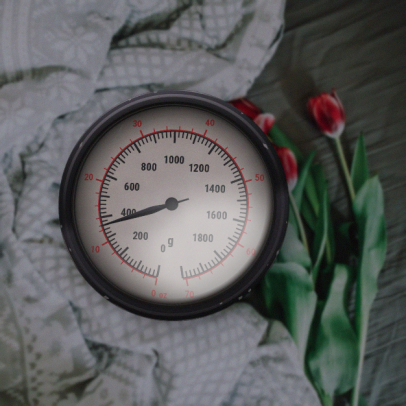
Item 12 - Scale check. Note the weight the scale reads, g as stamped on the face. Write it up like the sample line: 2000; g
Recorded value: 360; g
